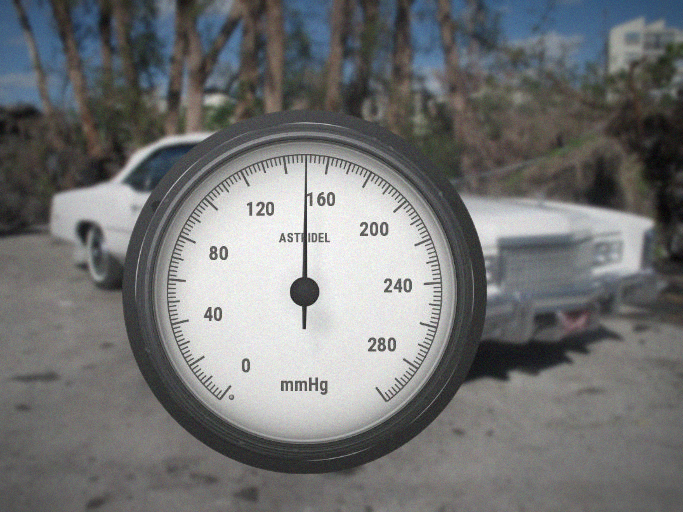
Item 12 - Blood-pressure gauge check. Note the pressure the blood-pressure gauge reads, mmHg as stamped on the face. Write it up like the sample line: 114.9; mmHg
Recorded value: 150; mmHg
